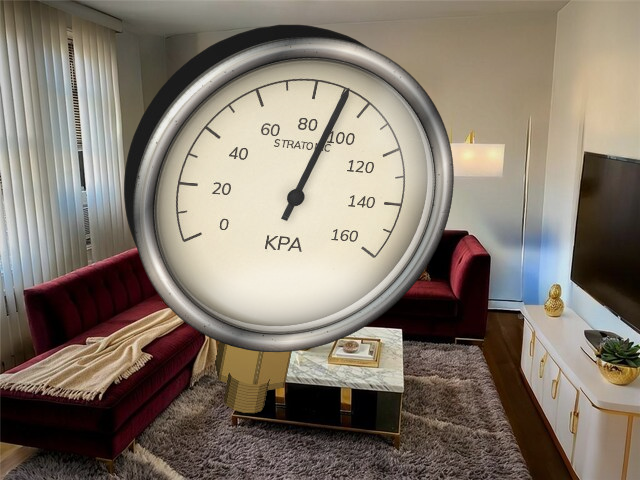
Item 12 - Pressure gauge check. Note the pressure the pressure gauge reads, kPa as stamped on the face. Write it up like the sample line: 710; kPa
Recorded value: 90; kPa
